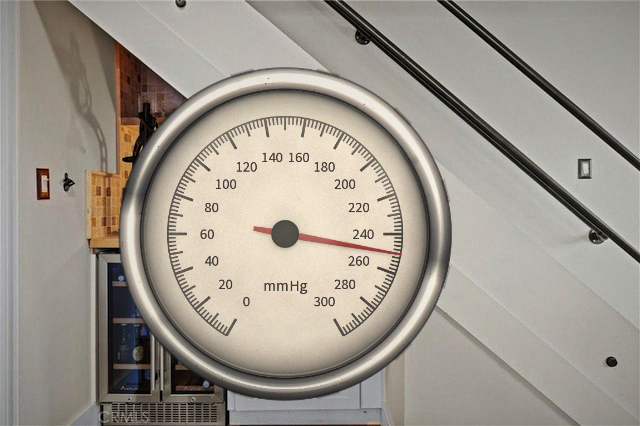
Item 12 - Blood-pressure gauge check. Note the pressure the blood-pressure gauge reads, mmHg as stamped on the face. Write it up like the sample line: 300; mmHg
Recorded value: 250; mmHg
